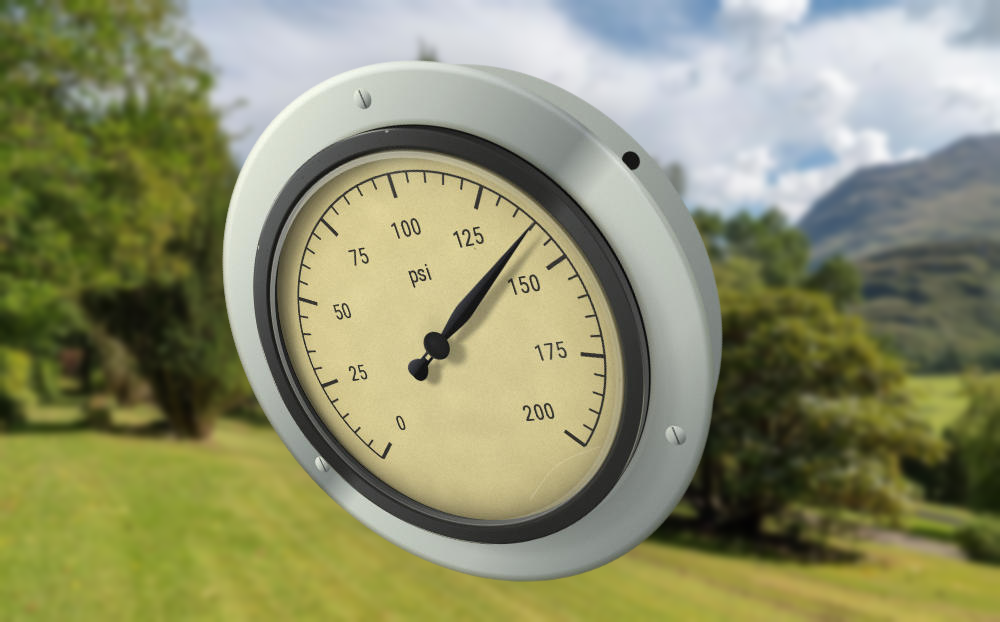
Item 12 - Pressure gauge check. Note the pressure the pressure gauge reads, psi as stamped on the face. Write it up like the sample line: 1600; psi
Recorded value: 140; psi
